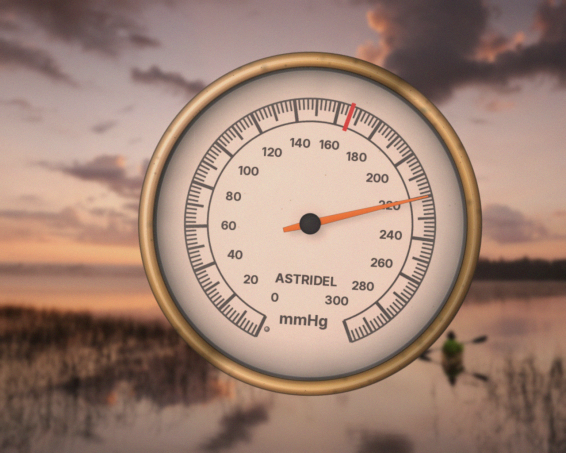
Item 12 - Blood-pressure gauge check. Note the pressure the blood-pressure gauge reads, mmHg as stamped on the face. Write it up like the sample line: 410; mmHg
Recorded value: 220; mmHg
